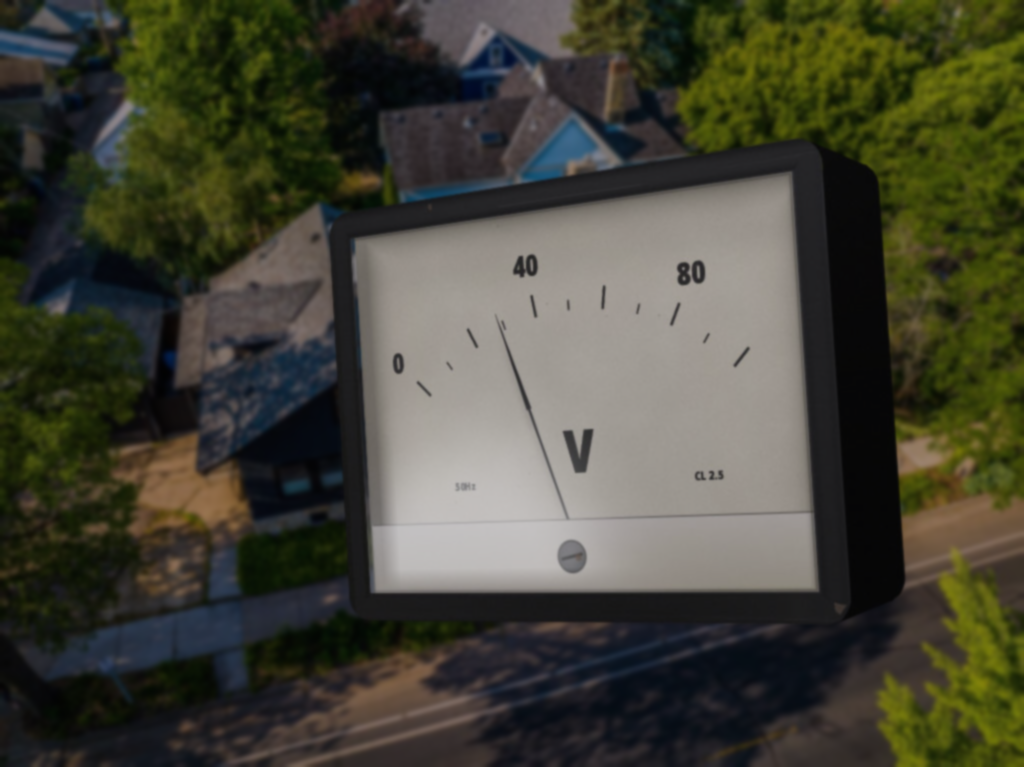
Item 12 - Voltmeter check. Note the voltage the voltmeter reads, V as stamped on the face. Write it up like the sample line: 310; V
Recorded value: 30; V
